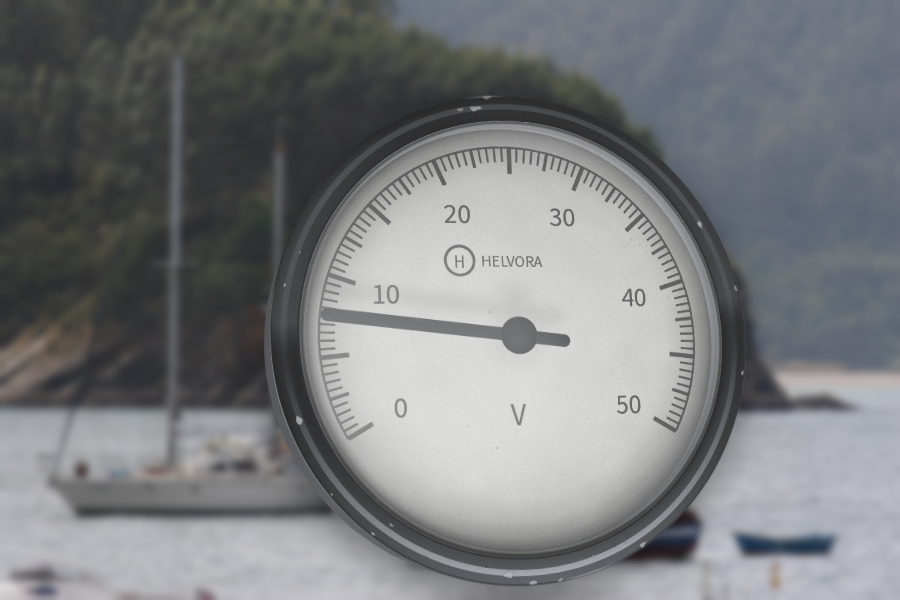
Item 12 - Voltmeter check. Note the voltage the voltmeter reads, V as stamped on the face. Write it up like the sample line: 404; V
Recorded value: 7.5; V
